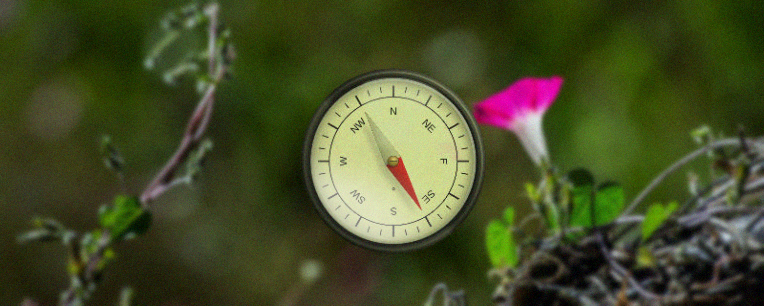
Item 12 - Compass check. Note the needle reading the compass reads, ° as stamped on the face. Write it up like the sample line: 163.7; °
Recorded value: 150; °
